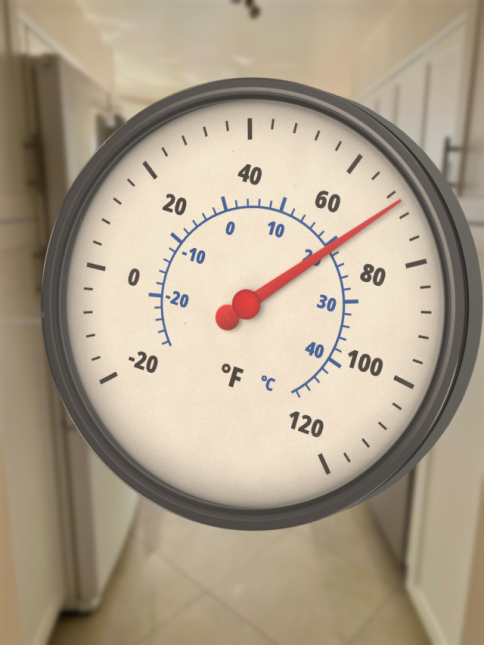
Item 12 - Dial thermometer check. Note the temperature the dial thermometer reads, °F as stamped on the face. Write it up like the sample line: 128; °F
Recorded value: 70; °F
